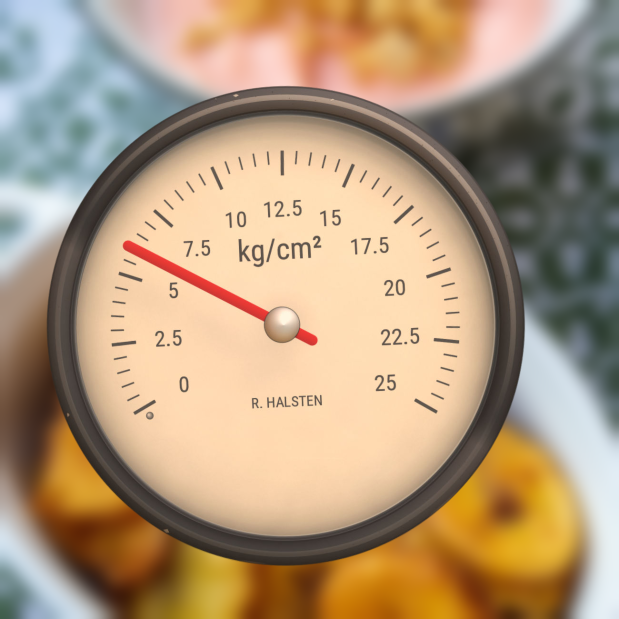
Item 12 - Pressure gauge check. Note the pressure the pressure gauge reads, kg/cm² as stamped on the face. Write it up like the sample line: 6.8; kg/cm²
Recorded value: 6; kg/cm²
